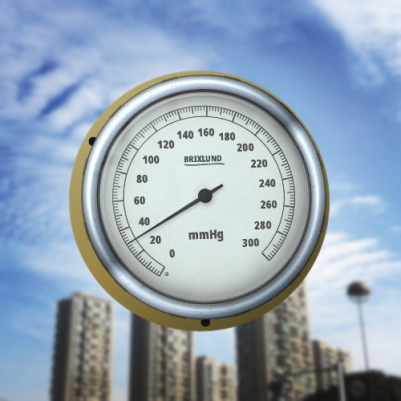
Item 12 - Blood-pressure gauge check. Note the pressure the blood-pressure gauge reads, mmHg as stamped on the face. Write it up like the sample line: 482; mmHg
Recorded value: 30; mmHg
